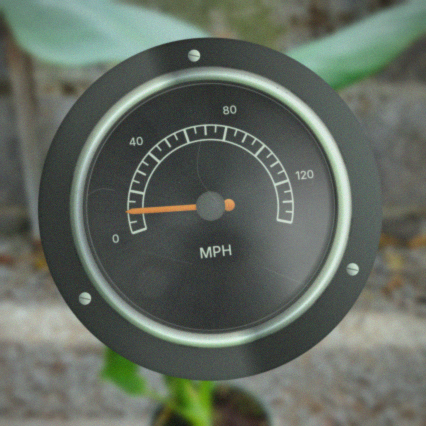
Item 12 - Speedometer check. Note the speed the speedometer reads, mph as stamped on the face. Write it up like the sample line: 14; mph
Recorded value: 10; mph
